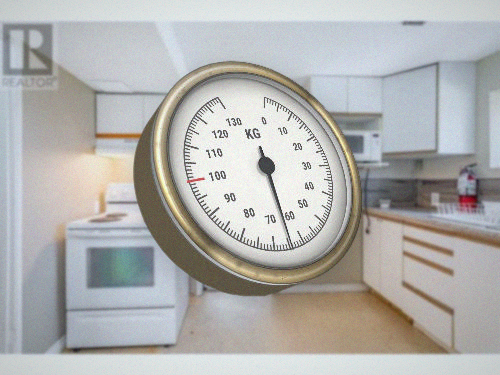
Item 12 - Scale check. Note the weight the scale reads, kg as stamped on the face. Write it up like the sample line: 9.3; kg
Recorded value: 65; kg
